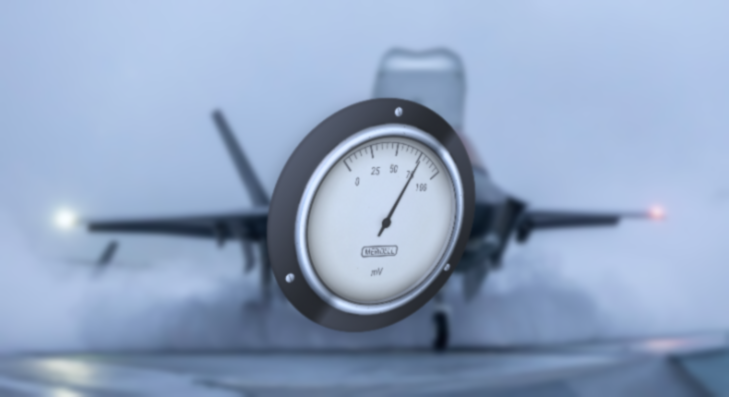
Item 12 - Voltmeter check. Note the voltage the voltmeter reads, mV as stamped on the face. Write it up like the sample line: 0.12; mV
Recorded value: 75; mV
